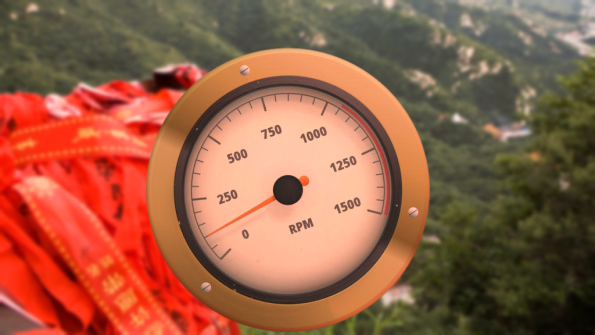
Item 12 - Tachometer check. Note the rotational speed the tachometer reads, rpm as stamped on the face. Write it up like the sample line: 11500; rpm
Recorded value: 100; rpm
